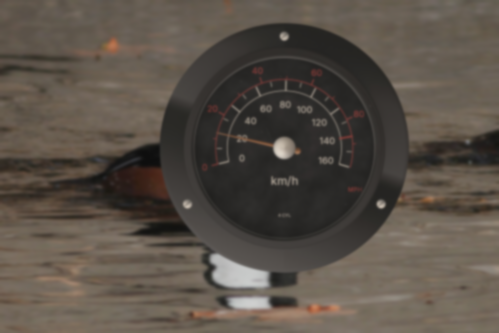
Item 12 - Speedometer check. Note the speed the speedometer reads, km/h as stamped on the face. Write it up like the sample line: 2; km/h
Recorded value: 20; km/h
